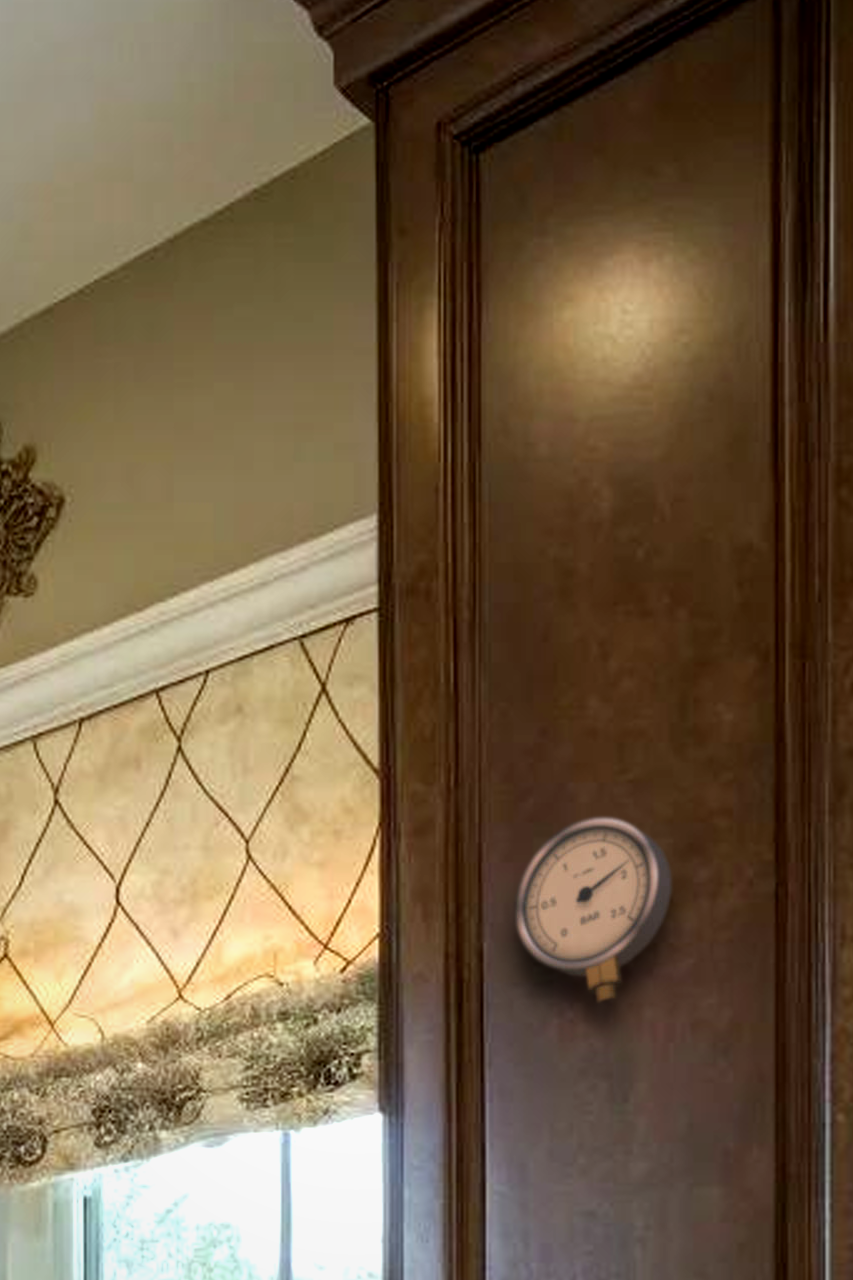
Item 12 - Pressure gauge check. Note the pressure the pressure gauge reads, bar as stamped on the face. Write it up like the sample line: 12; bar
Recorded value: 1.9; bar
